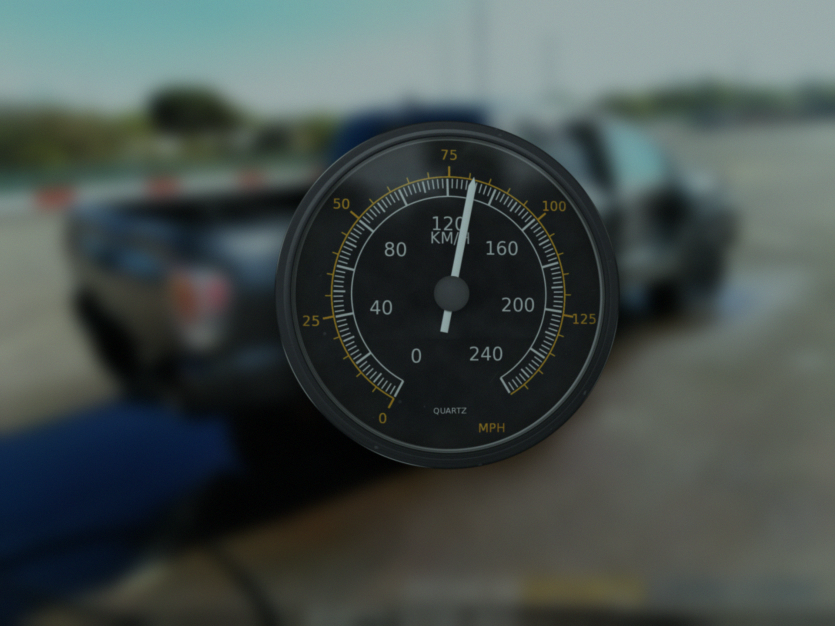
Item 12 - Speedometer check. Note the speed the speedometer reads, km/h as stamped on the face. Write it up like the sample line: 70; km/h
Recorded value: 130; km/h
